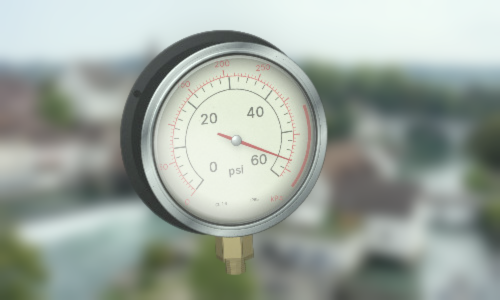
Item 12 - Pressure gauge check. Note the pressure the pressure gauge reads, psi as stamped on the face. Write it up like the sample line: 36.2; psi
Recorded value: 56; psi
